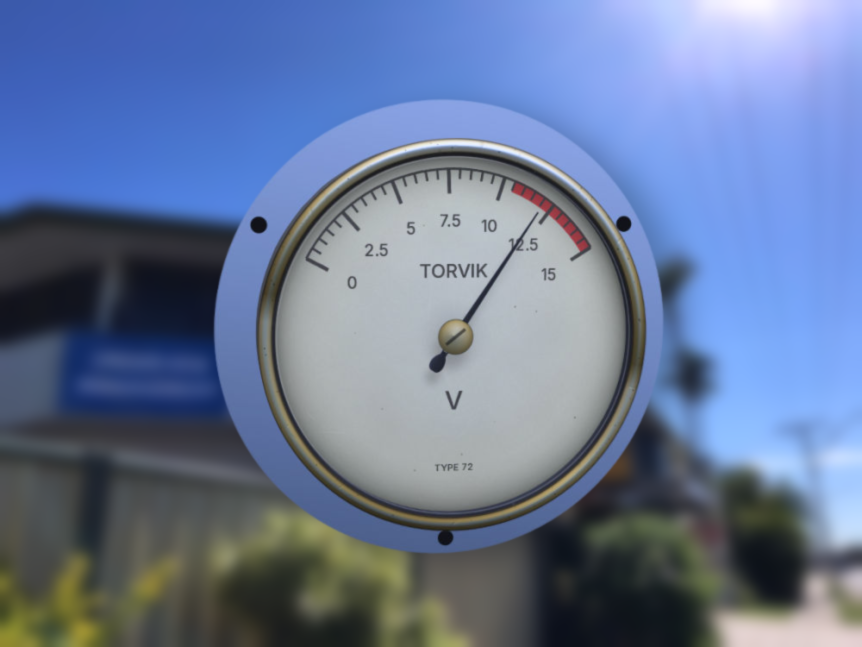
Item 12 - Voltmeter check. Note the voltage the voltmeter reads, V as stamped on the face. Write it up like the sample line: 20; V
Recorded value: 12; V
